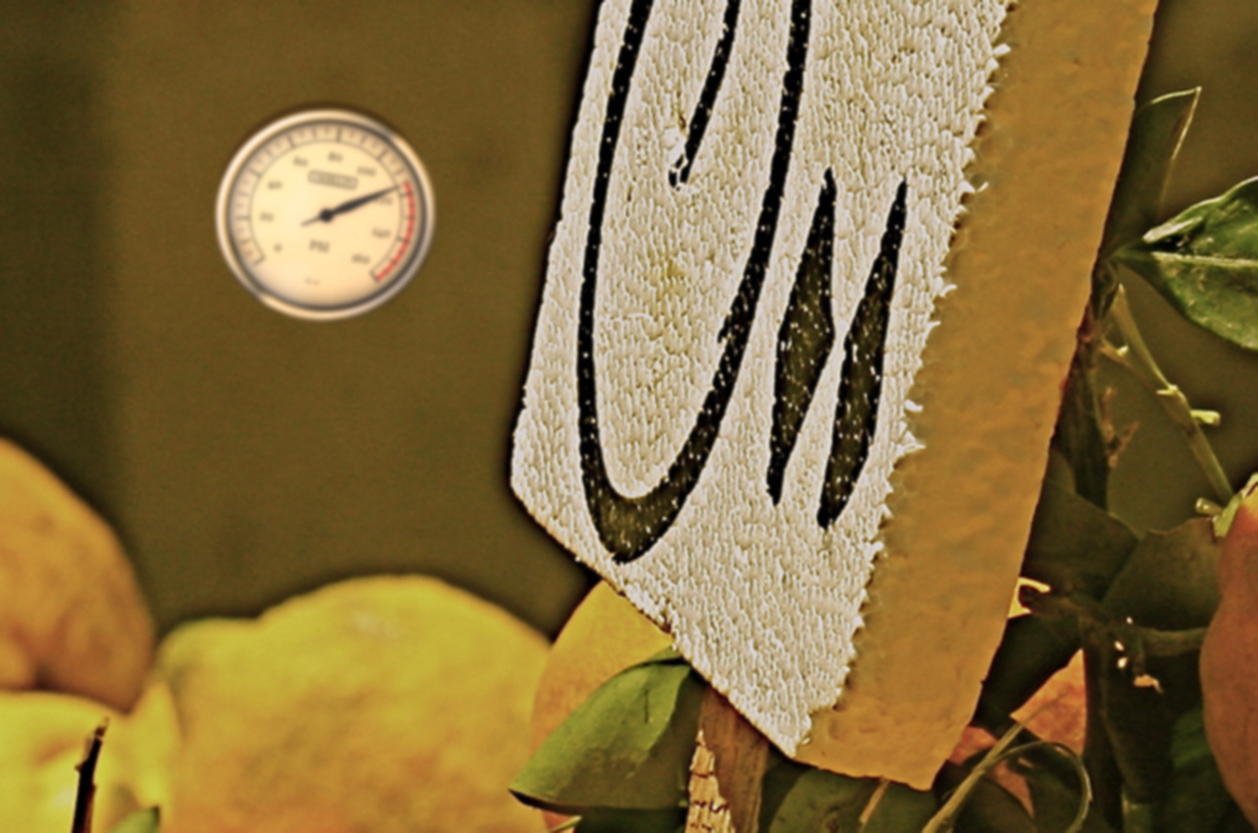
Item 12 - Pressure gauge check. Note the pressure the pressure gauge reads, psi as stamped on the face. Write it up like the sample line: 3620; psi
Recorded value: 115; psi
